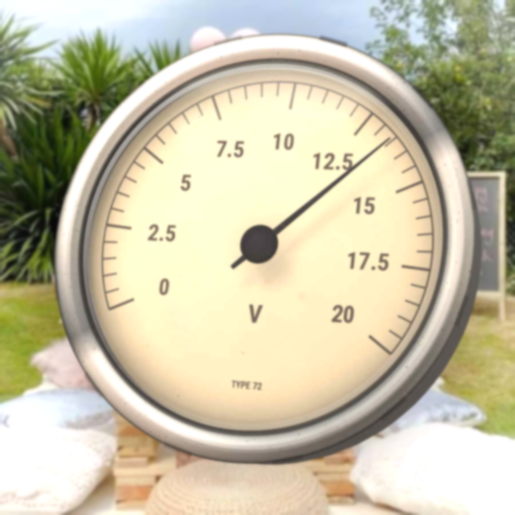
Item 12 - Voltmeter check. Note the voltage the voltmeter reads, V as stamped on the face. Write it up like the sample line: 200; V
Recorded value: 13.5; V
